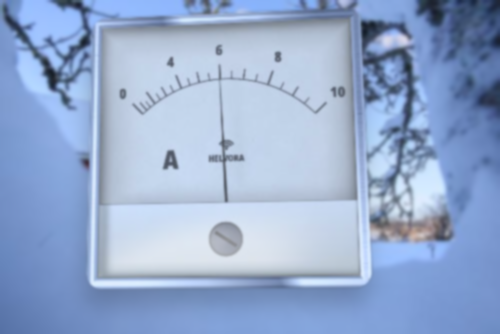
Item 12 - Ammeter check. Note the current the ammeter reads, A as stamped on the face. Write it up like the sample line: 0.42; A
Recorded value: 6; A
